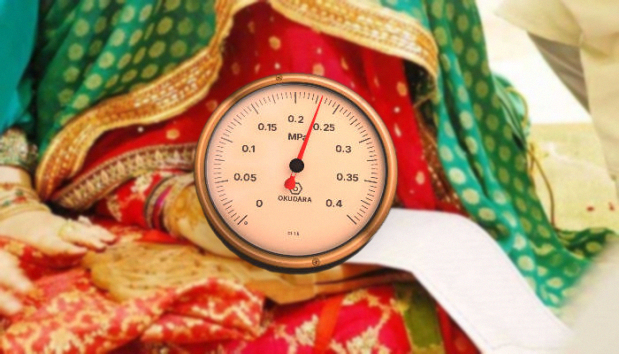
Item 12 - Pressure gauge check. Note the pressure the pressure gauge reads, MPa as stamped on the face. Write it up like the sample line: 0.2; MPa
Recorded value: 0.23; MPa
